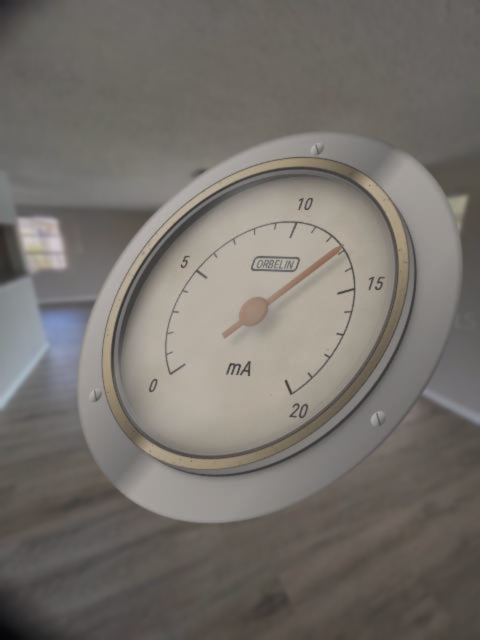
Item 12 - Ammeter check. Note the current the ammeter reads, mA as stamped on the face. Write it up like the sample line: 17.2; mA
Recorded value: 13; mA
